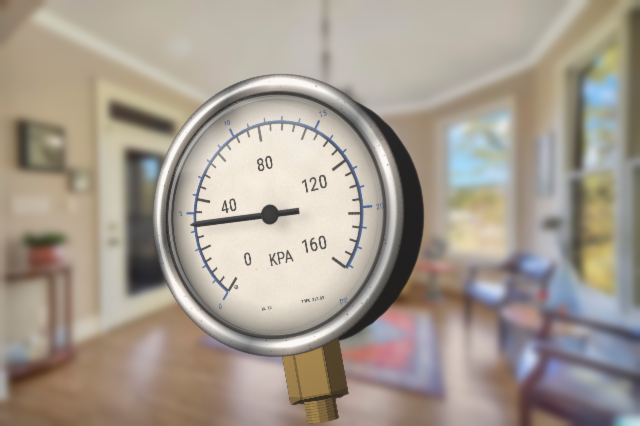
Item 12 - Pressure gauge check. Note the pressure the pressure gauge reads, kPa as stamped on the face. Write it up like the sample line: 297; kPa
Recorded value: 30; kPa
